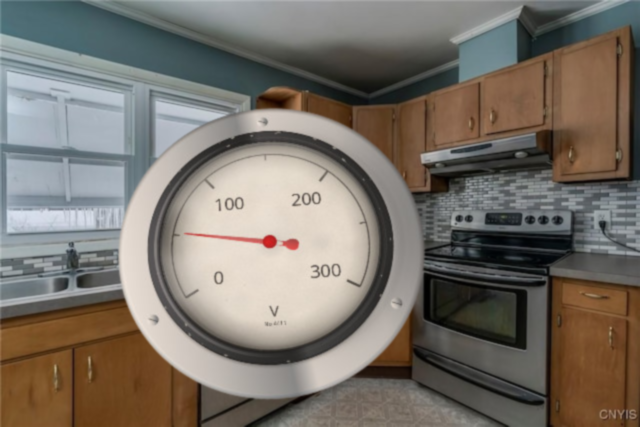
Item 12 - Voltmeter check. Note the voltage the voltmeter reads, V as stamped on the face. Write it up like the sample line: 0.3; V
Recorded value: 50; V
